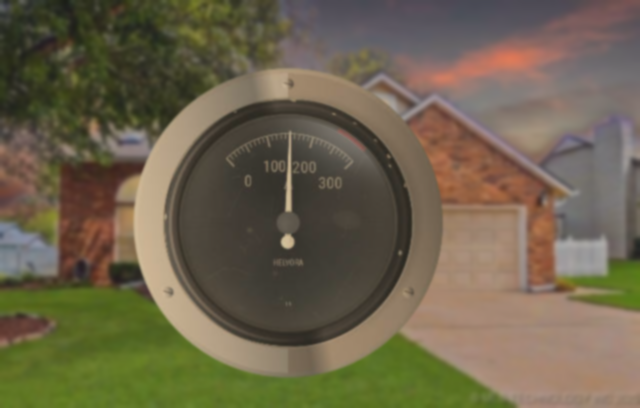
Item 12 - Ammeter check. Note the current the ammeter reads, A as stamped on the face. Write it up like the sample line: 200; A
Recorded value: 150; A
